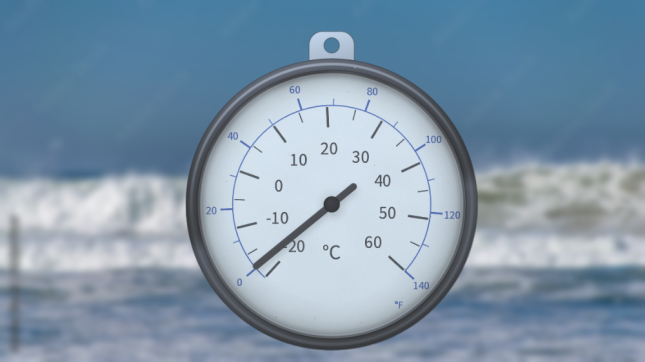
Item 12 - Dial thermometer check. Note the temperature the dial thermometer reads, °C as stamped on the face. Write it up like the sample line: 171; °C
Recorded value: -17.5; °C
